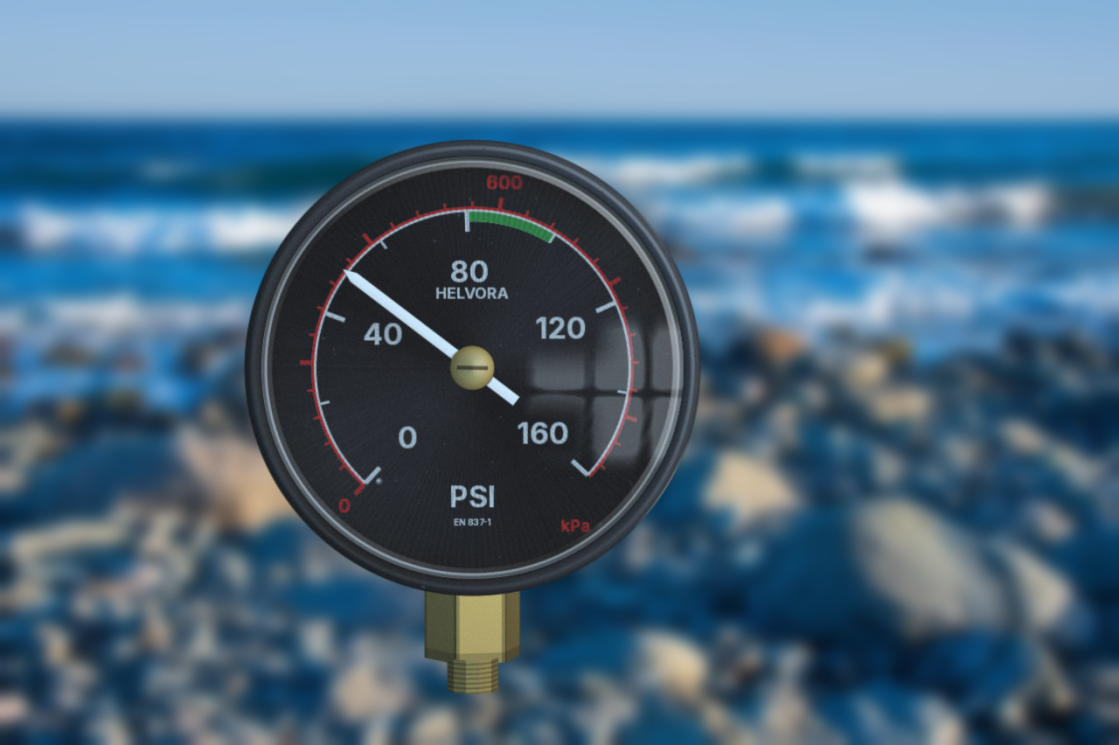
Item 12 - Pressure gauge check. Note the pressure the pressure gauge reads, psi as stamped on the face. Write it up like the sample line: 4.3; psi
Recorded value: 50; psi
